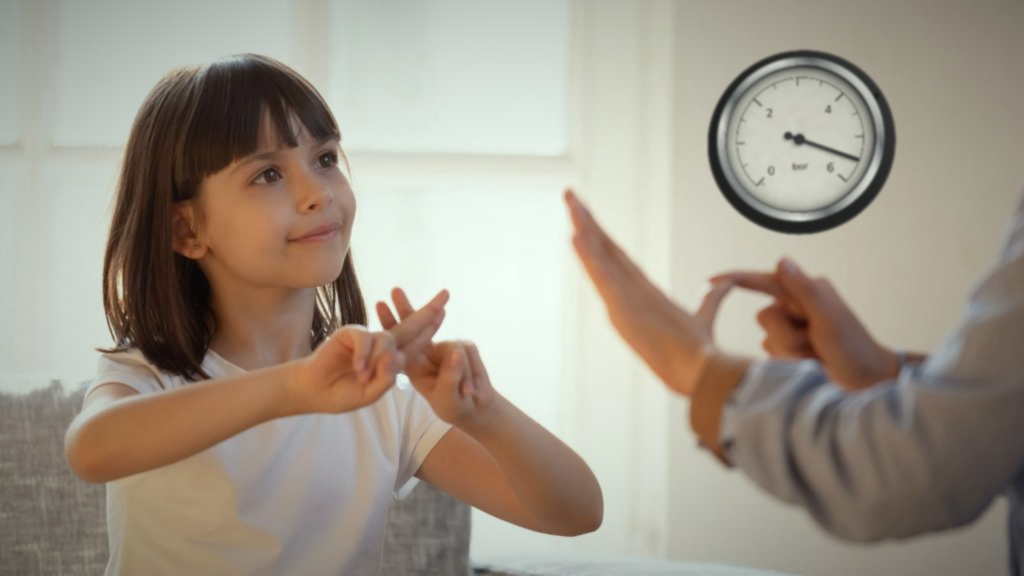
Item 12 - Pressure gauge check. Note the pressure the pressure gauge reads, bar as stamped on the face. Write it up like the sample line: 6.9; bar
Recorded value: 5.5; bar
